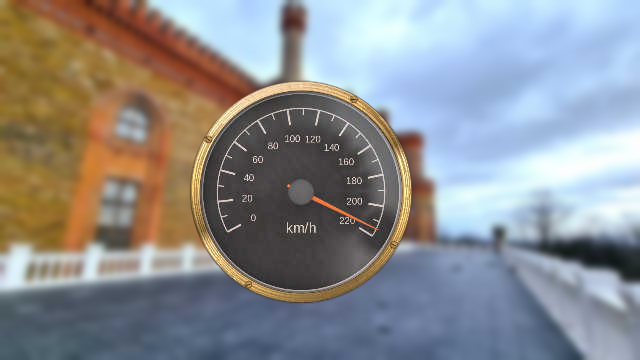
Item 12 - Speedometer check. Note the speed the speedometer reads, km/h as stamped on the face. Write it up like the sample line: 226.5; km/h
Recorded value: 215; km/h
